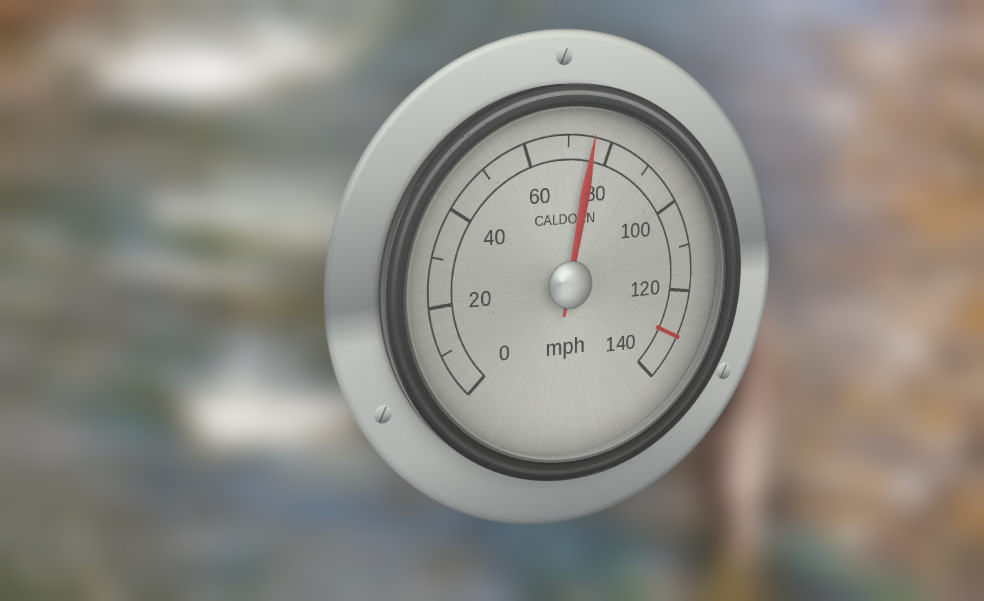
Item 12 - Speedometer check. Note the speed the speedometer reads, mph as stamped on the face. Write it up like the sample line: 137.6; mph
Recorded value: 75; mph
